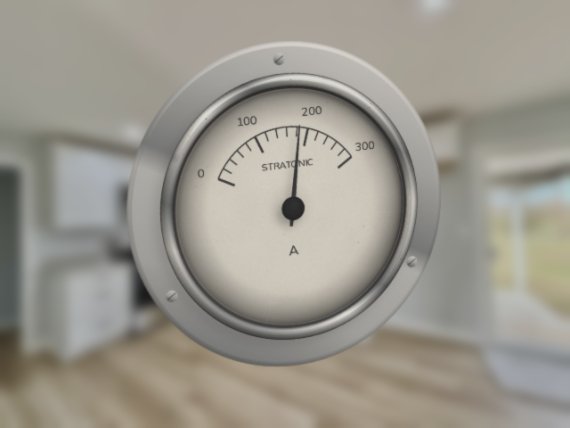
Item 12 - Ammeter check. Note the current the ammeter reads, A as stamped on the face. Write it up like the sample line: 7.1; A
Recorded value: 180; A
